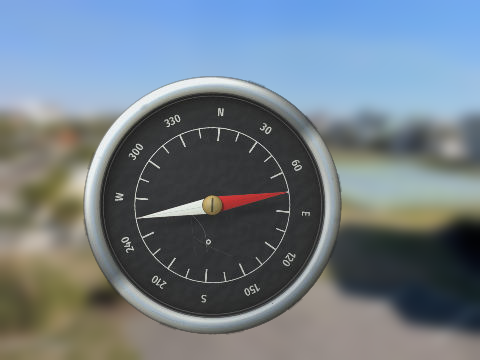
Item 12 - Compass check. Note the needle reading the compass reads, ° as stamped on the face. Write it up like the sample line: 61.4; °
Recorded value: 75; °
